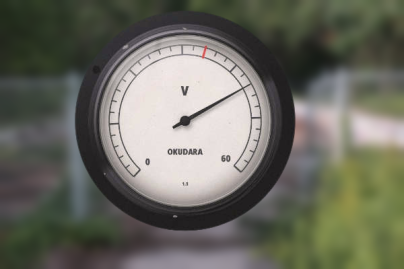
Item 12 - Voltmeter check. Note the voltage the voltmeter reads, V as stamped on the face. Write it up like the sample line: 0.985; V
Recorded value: 44; V
